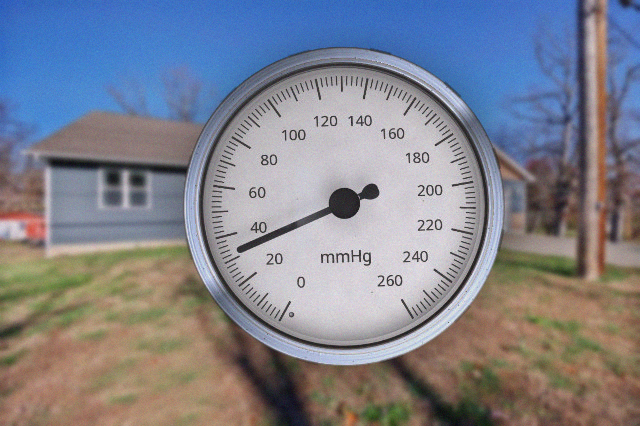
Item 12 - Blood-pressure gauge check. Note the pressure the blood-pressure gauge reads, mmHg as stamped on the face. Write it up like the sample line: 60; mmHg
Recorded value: 32; mmHg
